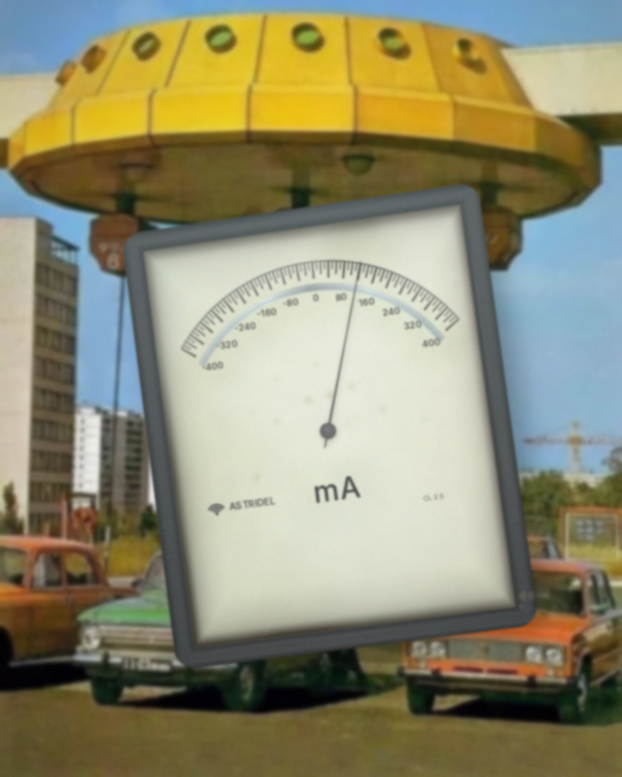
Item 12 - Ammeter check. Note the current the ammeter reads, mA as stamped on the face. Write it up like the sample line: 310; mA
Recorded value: 120; mA
